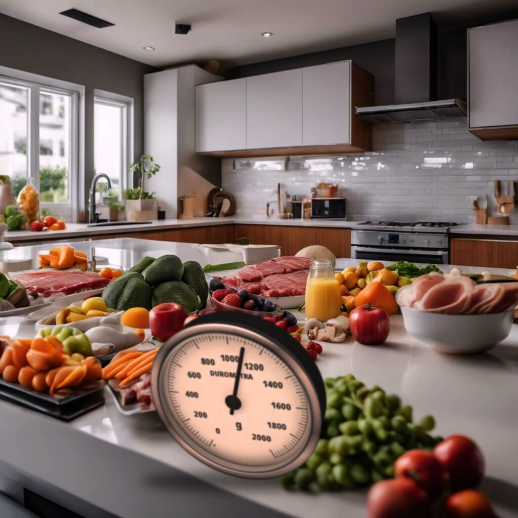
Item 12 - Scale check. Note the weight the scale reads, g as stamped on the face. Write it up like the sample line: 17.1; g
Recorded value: 1100; g
